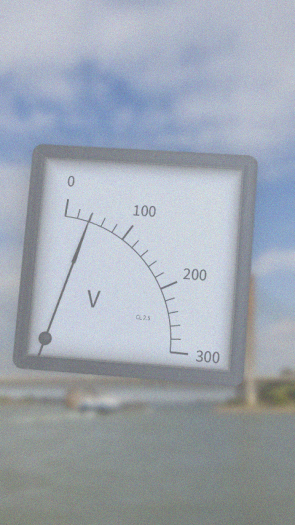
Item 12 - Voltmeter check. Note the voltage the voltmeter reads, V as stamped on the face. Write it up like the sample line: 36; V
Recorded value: 40; V
